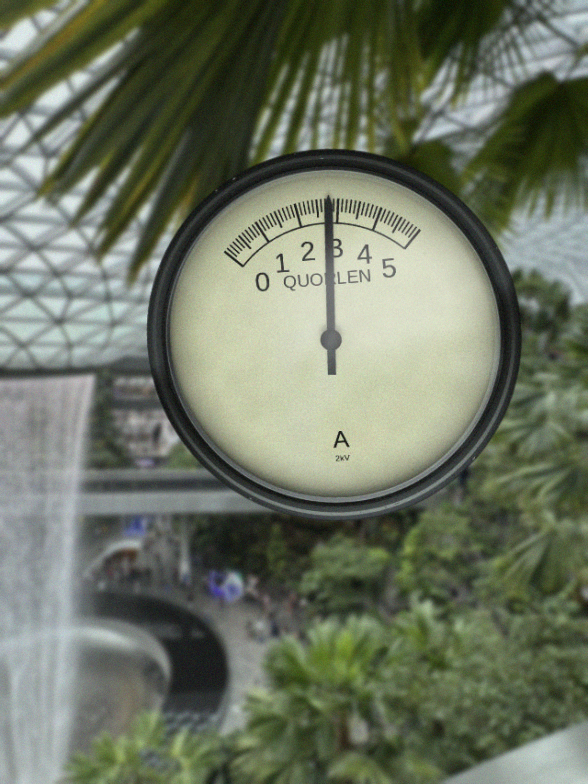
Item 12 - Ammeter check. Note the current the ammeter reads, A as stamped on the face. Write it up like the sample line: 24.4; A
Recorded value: 2.8; A
